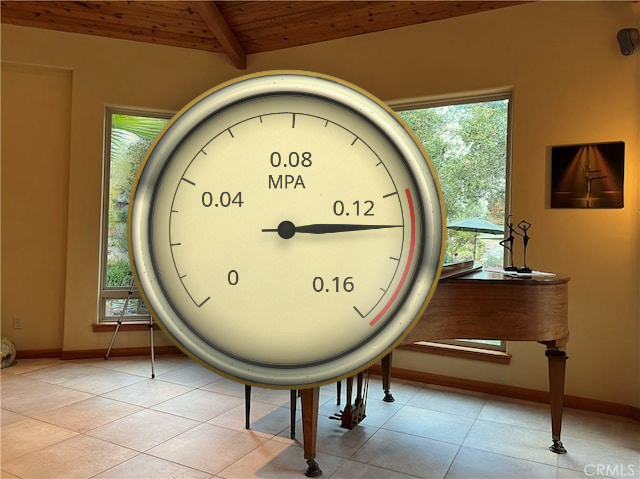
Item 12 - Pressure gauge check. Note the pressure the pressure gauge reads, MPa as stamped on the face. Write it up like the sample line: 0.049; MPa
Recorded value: 0.13; MPa
